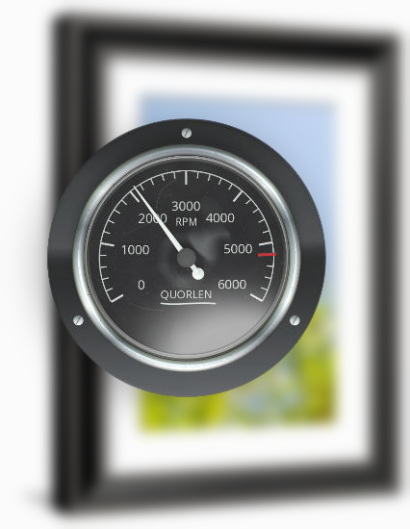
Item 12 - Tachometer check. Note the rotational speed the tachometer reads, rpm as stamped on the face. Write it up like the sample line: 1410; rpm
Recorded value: 2100; rpm
